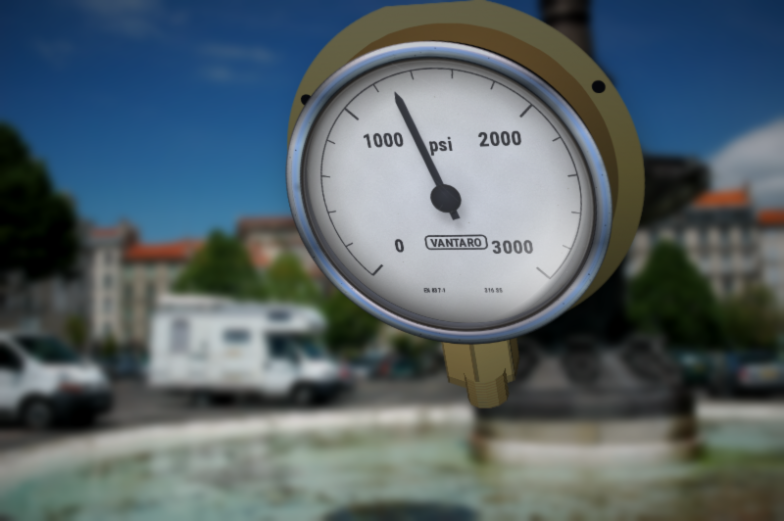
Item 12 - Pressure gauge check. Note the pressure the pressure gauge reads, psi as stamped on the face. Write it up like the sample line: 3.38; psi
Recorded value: 1300; psi
